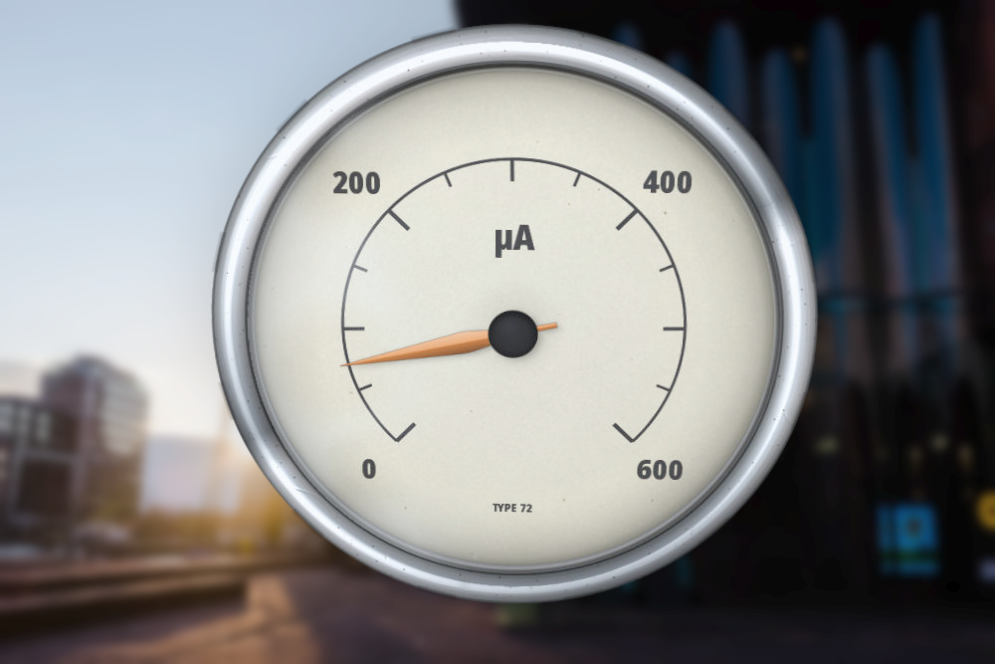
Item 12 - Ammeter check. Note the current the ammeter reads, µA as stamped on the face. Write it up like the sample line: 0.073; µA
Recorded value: 75; µA
